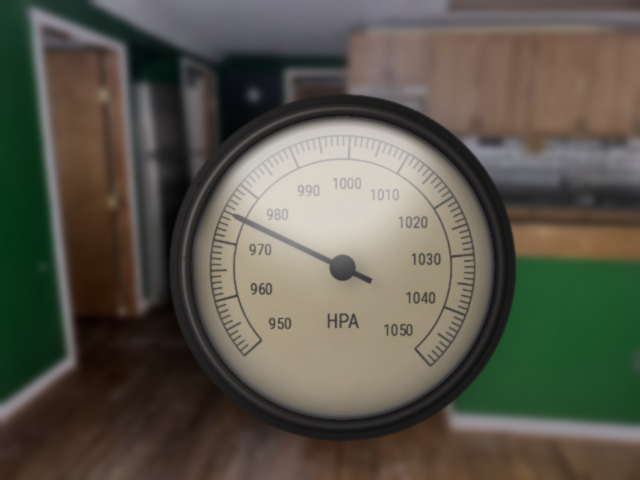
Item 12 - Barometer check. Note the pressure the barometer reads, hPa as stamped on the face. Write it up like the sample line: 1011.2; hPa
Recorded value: 975; hPa
